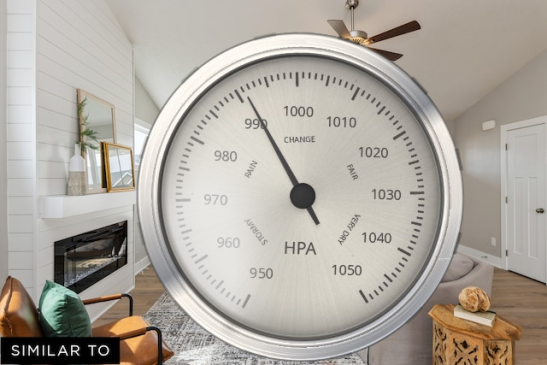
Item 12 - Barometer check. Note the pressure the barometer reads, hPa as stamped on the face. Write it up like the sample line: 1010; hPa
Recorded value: 991; hPa
